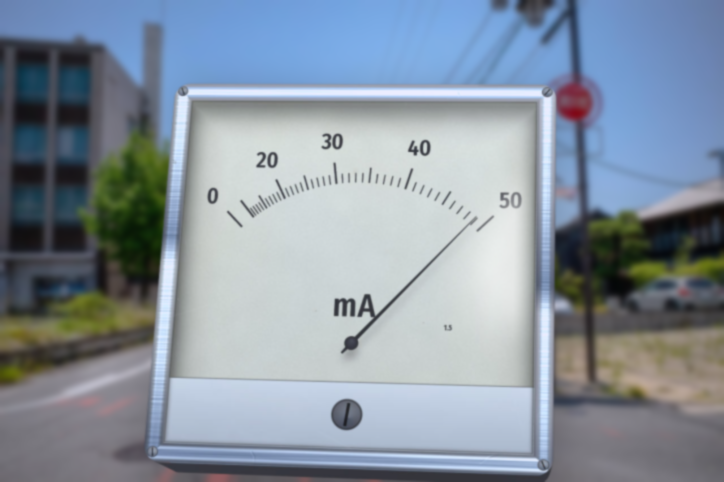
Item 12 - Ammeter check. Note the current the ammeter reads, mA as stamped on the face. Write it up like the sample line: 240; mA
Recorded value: 49; mA
